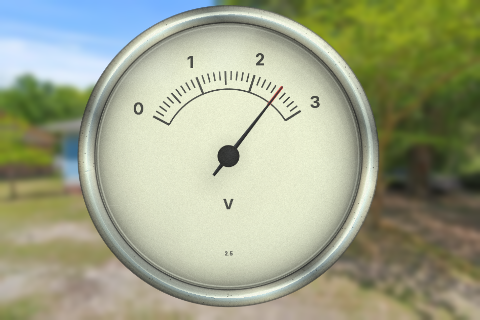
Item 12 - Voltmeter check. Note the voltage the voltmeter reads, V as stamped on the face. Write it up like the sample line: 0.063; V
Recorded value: 2.5; V
